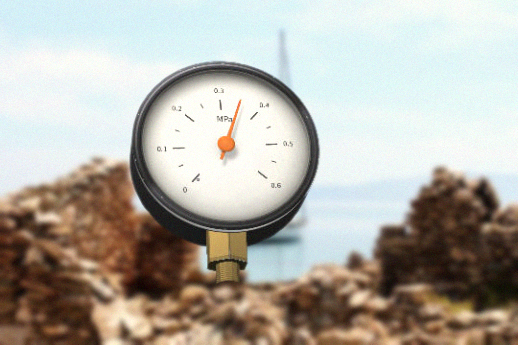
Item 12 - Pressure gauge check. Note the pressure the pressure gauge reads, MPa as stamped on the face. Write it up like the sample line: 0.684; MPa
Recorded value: 0.35; MPa
